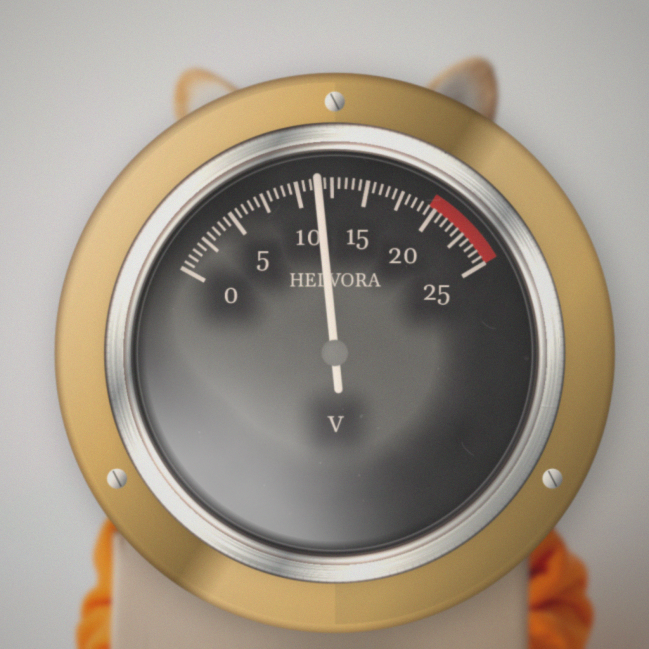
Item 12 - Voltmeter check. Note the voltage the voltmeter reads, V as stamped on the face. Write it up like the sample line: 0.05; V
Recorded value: 11.5; V
